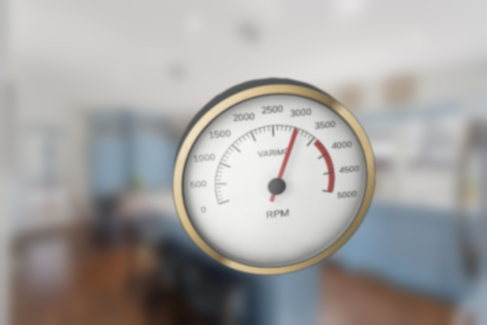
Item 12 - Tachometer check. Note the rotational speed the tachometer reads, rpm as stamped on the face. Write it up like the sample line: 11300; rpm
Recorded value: 3000; rpm
